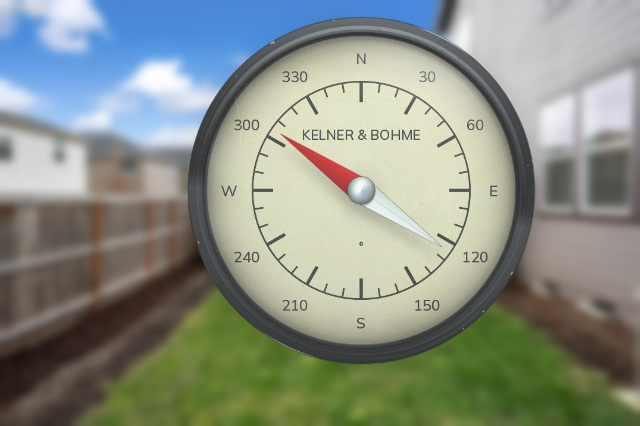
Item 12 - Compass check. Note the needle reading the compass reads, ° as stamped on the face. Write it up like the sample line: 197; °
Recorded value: 305; °
